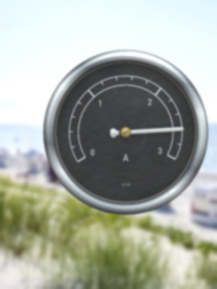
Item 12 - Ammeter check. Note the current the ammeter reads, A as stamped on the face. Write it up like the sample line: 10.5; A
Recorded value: 2.6; A
